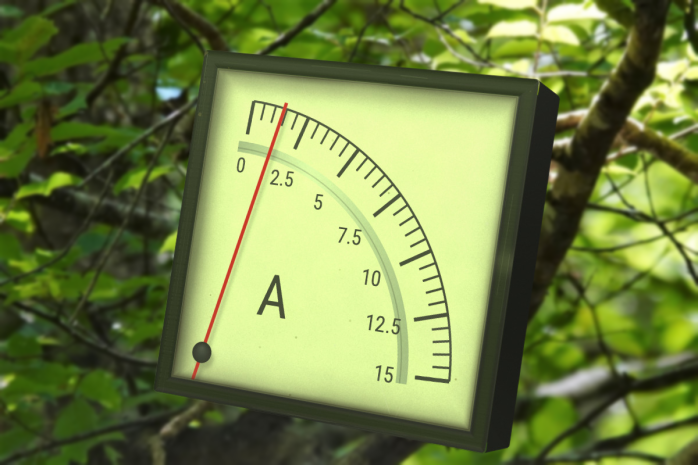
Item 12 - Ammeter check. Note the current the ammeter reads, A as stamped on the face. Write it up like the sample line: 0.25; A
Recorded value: 1.5; A
